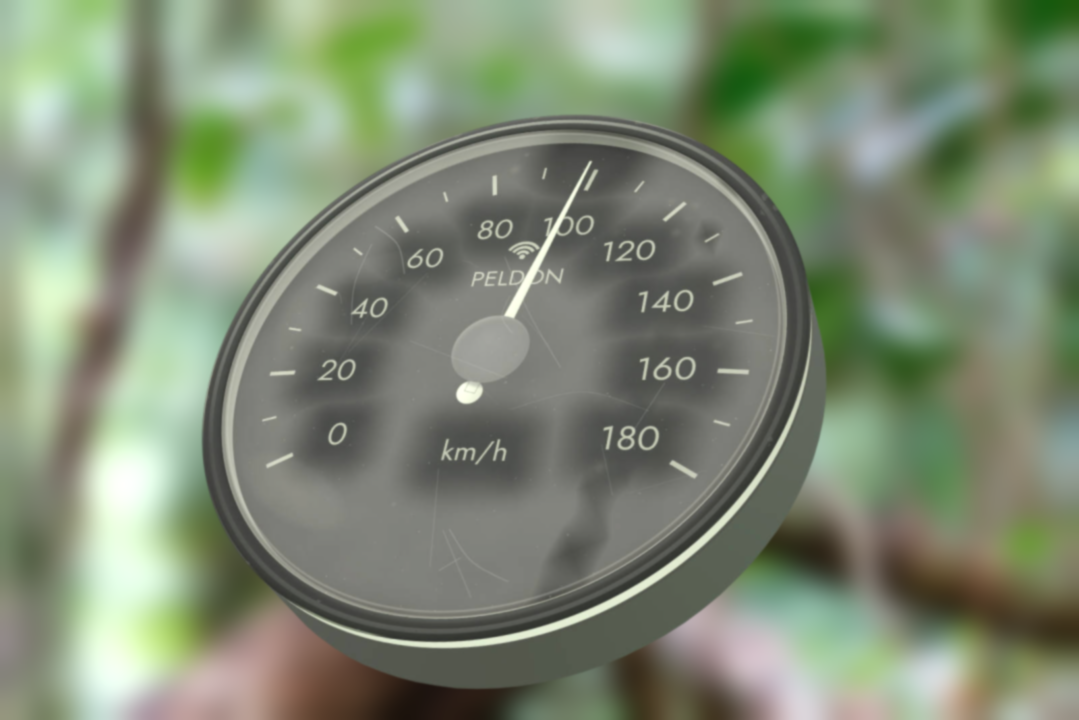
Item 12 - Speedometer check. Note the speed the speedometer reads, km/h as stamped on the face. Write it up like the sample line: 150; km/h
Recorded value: 100; km/h
